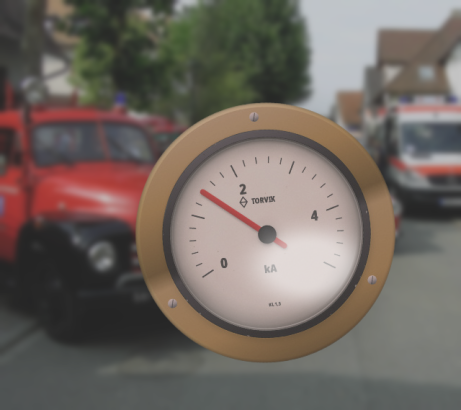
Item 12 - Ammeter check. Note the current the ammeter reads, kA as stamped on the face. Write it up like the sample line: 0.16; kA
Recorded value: 1.4; kA
